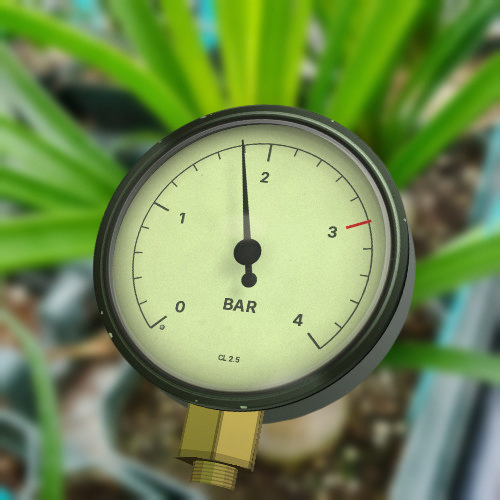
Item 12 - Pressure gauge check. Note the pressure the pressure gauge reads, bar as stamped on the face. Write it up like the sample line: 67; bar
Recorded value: 1.8; bar
